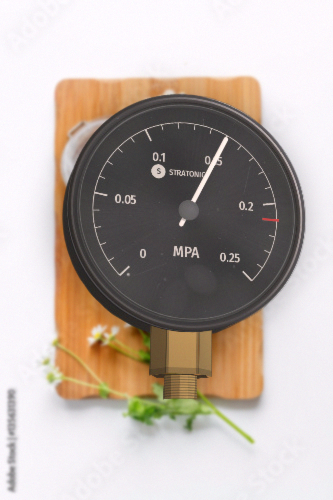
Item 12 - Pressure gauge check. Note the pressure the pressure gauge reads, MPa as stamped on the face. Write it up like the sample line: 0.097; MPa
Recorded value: 0.15; MPa
